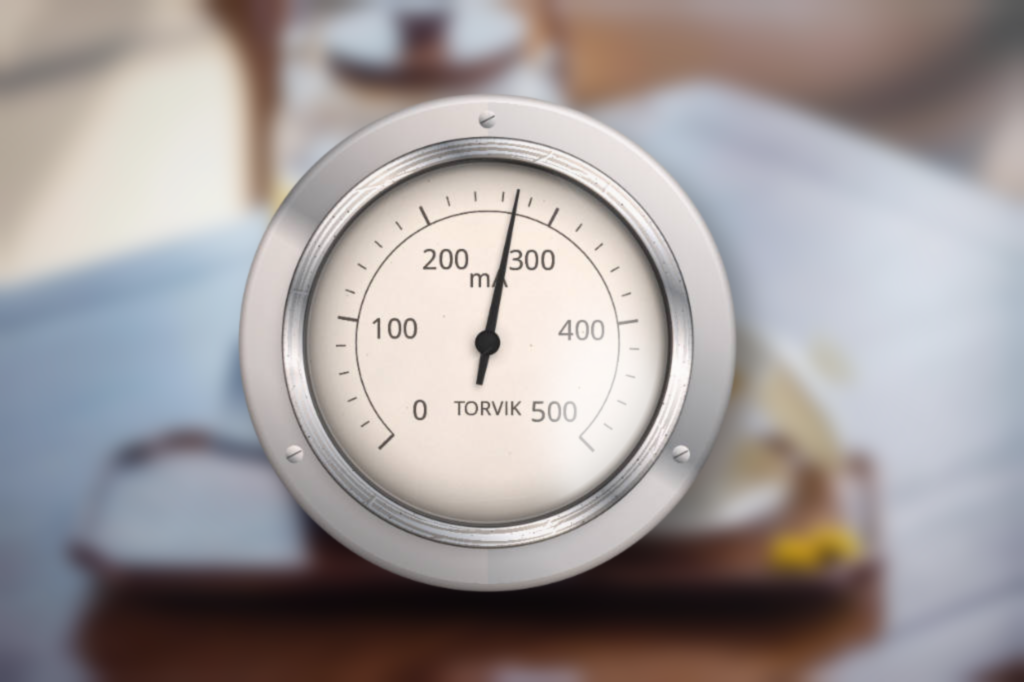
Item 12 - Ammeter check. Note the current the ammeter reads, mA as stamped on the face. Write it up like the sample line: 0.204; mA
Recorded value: 270; mA
